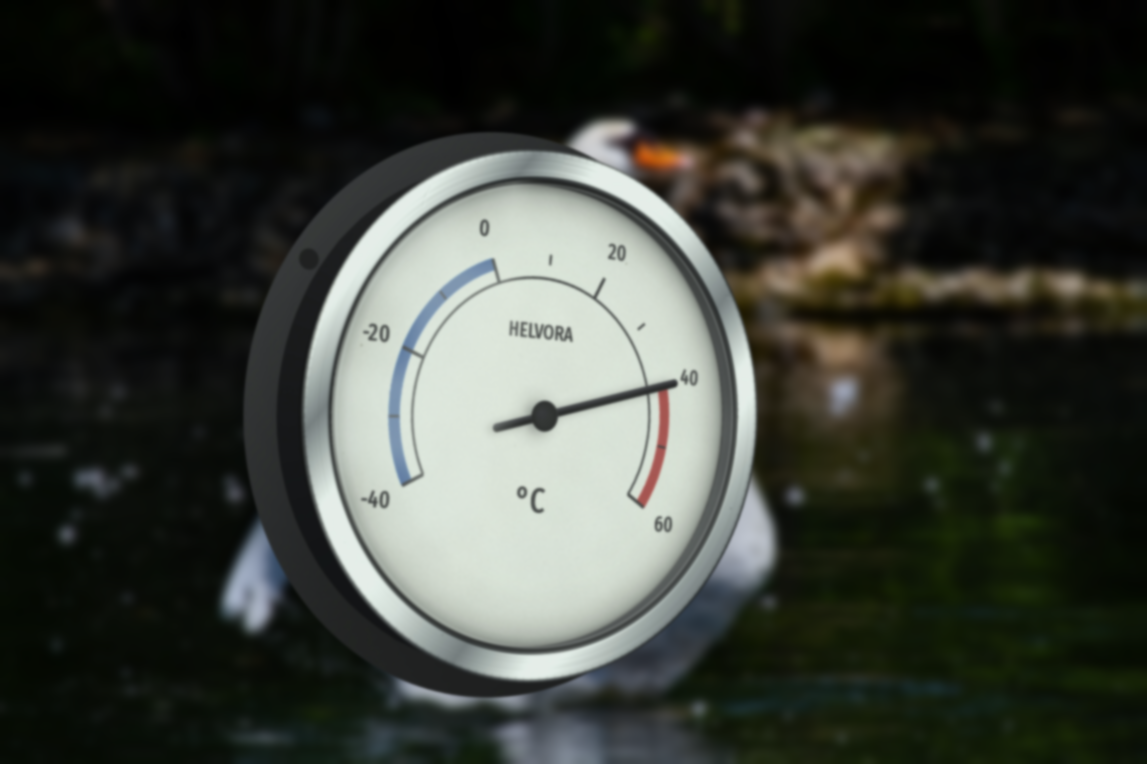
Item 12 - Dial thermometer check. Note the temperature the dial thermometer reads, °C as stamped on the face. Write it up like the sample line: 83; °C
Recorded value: 40; °C
